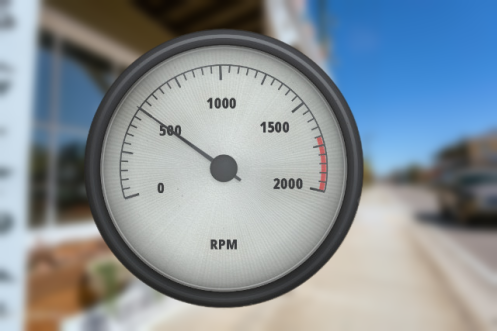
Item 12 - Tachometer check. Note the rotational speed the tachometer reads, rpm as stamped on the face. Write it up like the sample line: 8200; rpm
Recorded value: 500; rpm
